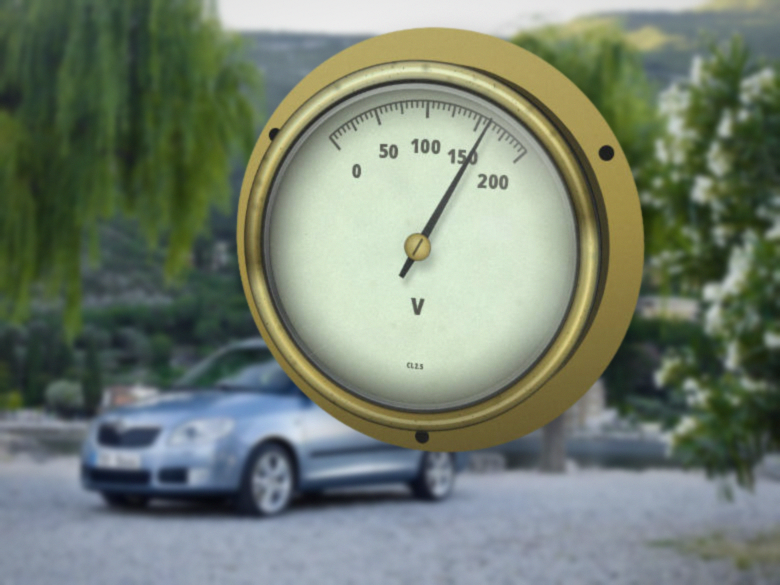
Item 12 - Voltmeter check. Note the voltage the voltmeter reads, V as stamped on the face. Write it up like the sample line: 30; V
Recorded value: 160; V
